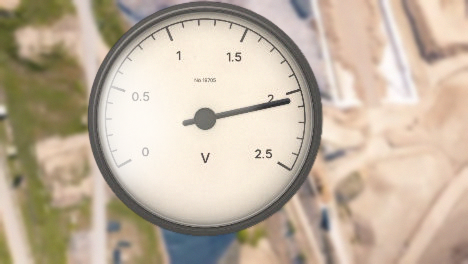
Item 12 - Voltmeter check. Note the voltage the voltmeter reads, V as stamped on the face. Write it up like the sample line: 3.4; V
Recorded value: 2.05; V
